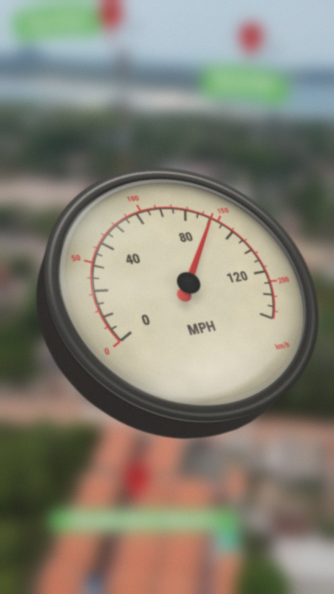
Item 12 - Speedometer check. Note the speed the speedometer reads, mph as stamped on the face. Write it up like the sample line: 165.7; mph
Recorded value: 90; mph
